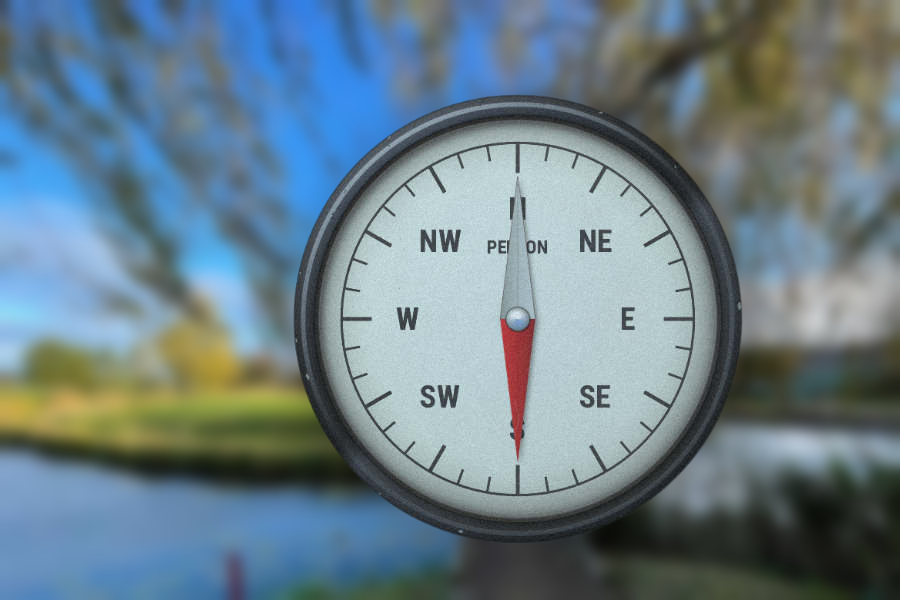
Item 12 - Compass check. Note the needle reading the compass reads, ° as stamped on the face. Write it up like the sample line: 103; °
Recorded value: 180; °
